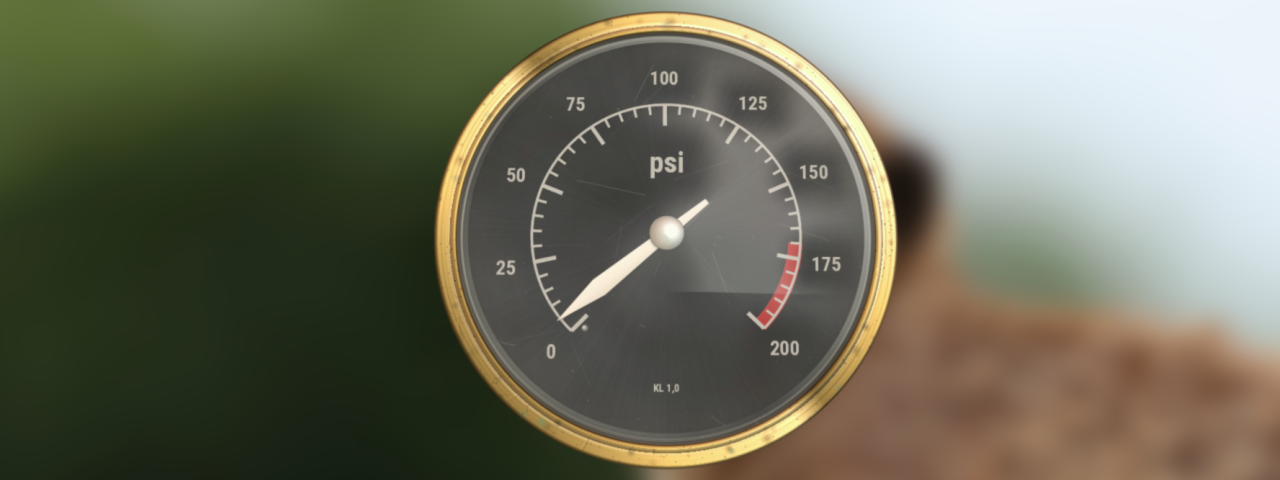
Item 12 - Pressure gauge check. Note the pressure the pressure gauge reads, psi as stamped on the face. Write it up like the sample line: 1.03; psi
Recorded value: 5; psi
